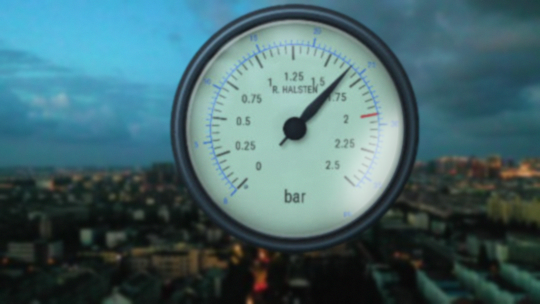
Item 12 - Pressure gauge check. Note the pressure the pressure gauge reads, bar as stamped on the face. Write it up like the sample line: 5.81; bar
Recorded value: 1.65; bar
